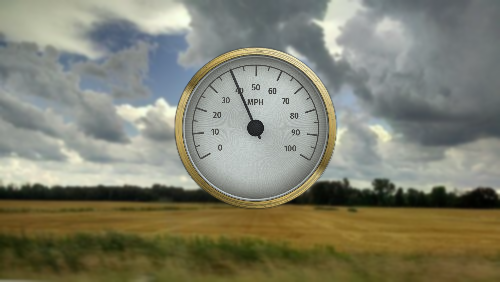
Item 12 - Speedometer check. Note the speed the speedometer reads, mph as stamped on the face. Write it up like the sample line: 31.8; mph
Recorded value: 40; mph
